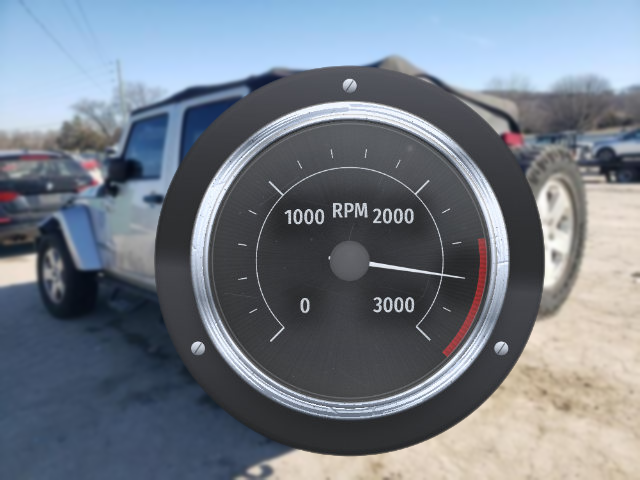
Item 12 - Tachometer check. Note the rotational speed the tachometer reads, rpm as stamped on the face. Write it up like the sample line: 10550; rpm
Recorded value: 2600; rpm
